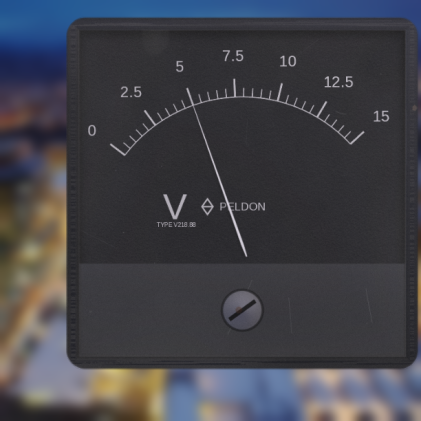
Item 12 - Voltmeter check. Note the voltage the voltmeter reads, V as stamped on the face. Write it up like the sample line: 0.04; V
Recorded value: 5; V
